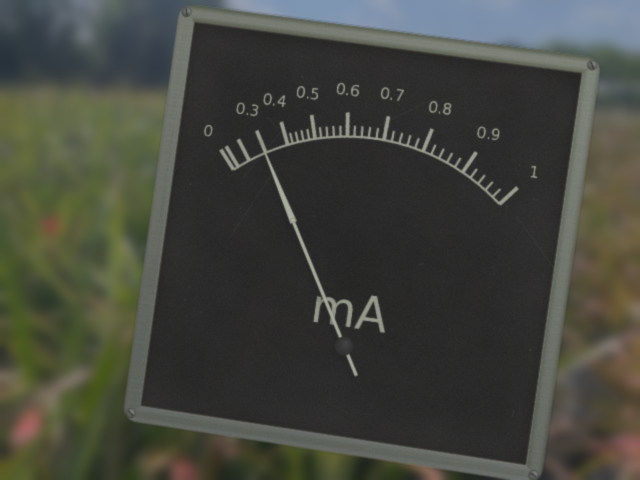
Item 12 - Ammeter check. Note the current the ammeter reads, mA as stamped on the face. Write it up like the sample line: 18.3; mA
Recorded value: 0.3; mA
